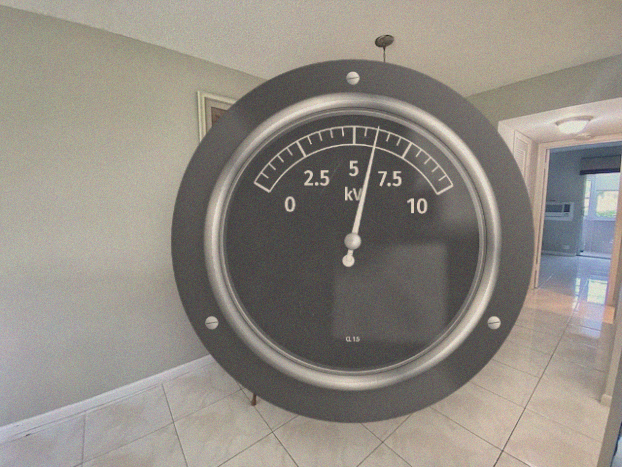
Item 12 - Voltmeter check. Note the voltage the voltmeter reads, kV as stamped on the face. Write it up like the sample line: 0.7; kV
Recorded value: 6; kV
